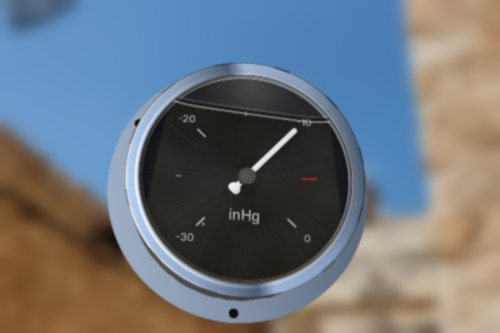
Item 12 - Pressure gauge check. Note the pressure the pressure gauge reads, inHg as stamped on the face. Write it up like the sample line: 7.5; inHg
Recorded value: -10; inHg
